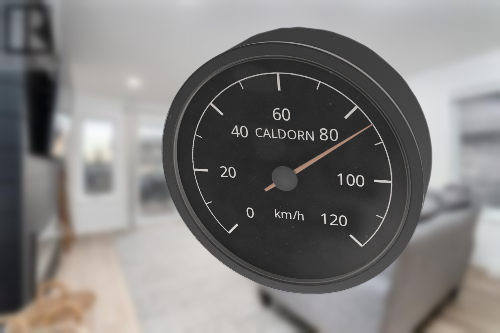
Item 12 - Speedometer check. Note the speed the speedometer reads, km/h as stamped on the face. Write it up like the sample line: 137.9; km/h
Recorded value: 85; km/h
